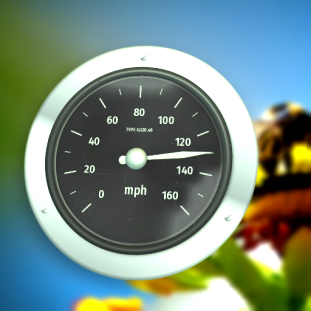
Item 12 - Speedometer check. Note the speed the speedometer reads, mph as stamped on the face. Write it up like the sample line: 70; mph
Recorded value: 130; mph
